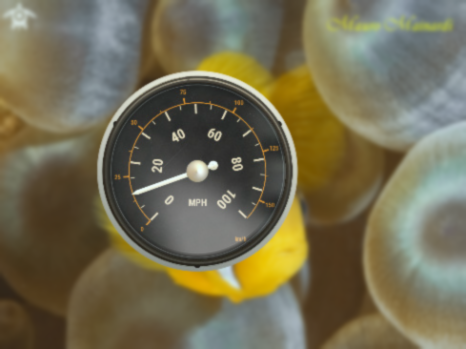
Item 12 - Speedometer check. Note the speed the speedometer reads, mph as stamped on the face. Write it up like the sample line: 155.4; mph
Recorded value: 10; mph
